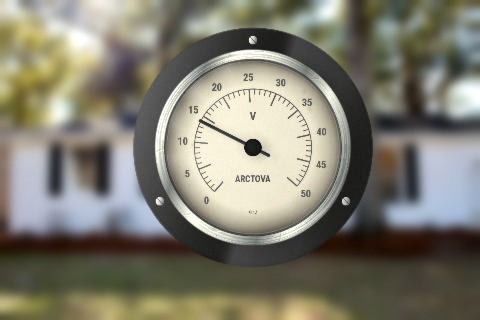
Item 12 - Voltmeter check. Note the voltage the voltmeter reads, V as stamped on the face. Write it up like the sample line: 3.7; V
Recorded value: 14; V
